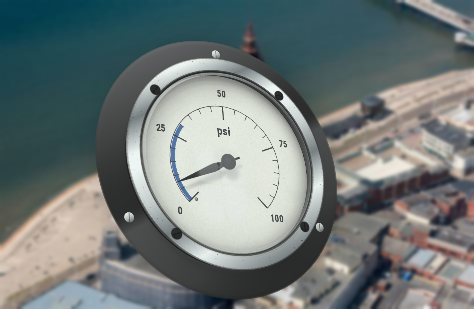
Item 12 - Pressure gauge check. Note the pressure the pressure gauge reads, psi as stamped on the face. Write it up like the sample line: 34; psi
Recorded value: 7.5; psi
